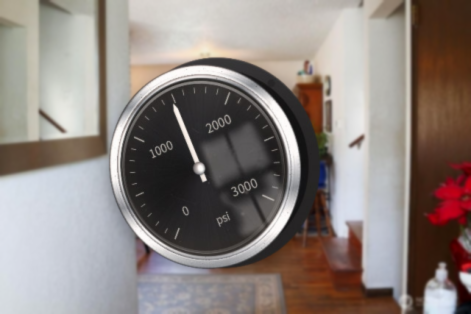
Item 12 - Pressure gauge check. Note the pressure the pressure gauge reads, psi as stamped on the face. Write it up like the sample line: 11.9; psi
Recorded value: 1500; psi
